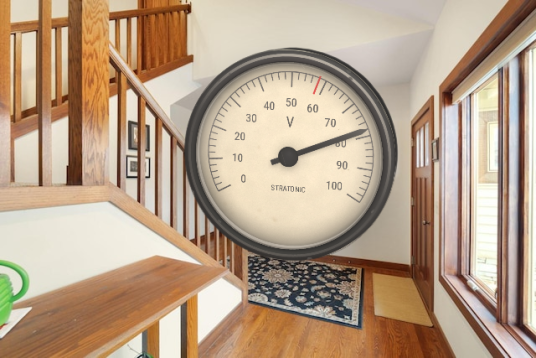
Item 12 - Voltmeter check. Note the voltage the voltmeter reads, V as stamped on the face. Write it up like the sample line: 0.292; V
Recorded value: 78; V
